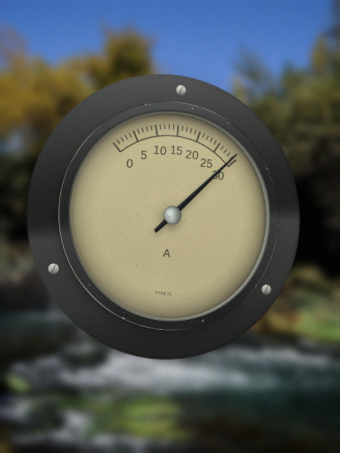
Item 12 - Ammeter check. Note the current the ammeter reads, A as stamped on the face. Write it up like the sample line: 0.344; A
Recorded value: 29; A
